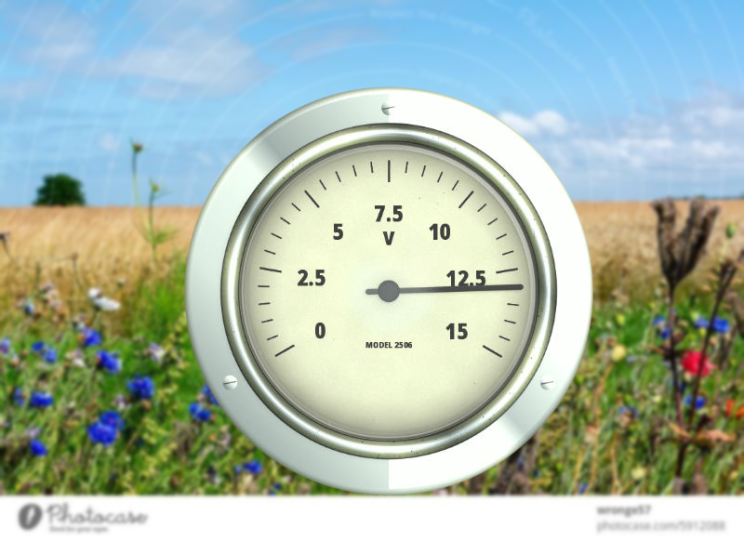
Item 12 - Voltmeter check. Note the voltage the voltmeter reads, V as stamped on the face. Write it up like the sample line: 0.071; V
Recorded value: 13; V
